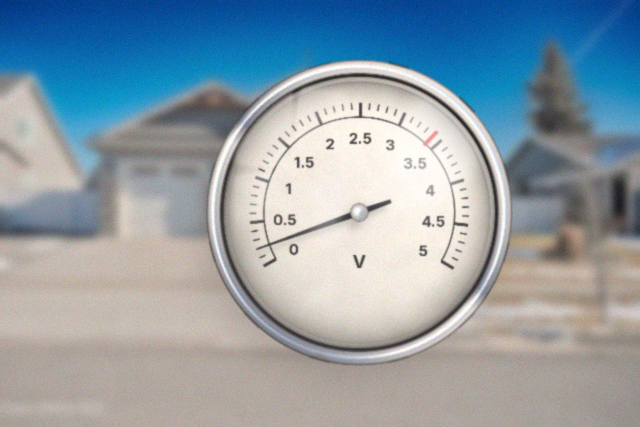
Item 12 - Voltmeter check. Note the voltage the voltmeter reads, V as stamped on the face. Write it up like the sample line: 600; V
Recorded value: 0.2; V
